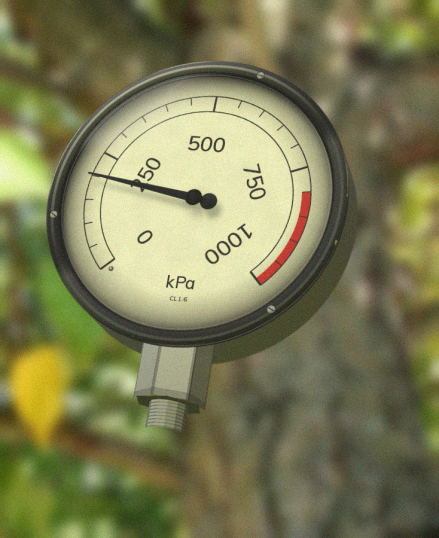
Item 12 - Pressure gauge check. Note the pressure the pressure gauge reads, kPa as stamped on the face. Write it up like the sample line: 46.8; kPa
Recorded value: 200; kPa
